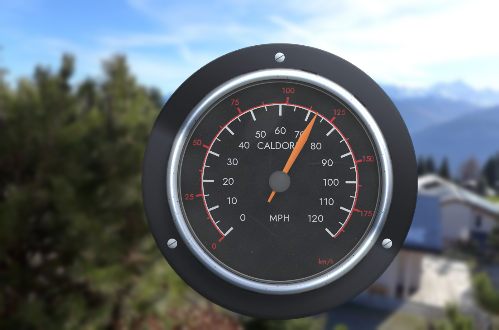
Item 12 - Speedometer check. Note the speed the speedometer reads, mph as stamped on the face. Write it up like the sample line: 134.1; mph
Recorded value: 72.5; mph
